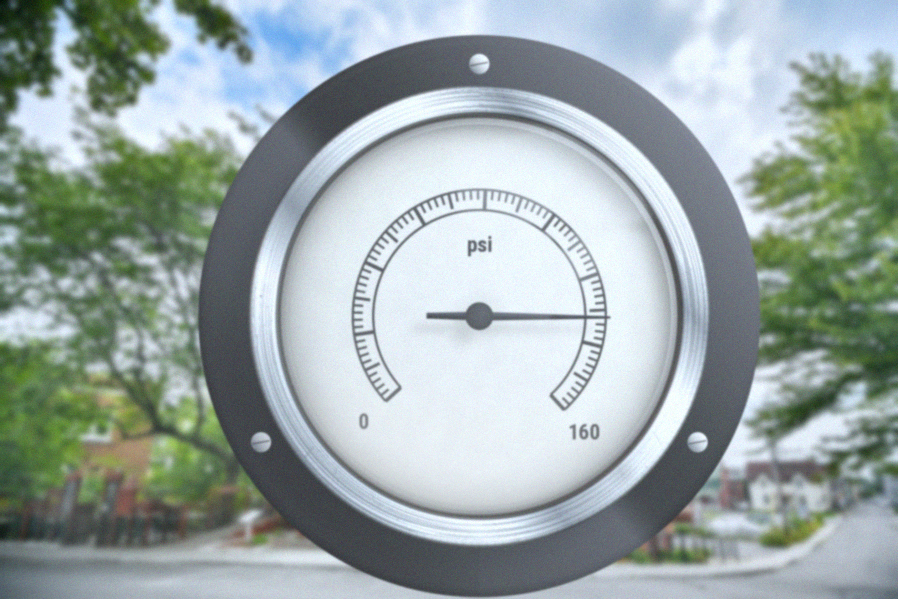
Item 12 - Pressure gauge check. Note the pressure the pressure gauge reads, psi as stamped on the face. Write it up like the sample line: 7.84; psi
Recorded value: 132; psi
